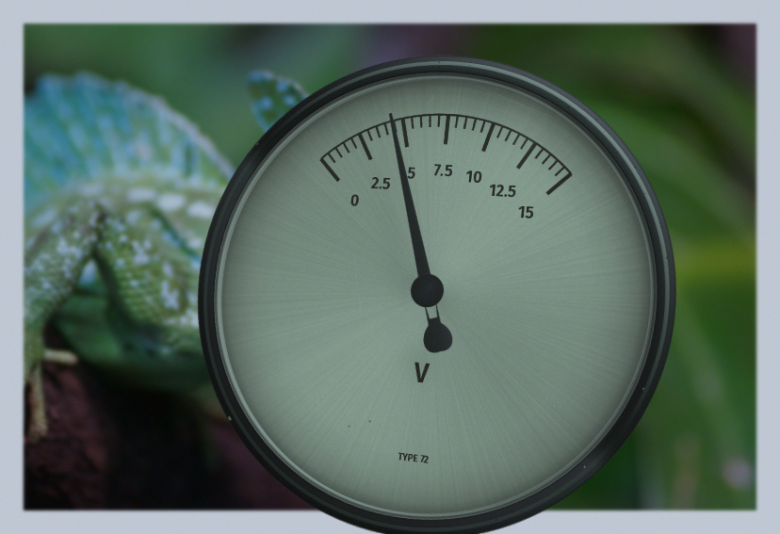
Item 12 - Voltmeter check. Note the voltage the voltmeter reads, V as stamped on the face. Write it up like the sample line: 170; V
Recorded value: 4.5; V
